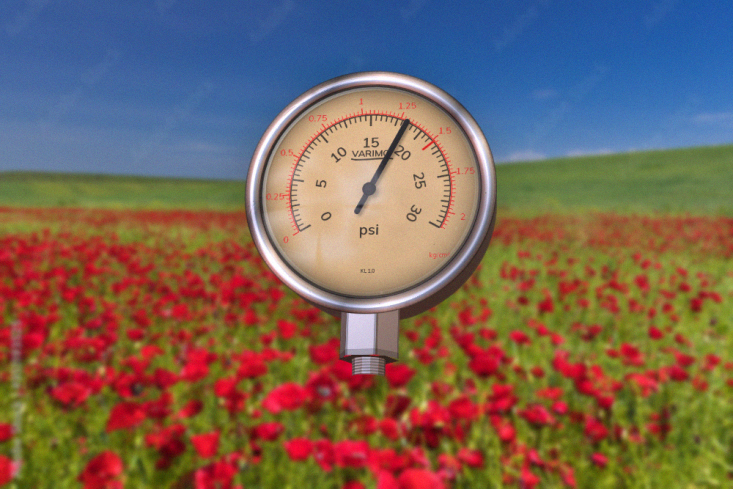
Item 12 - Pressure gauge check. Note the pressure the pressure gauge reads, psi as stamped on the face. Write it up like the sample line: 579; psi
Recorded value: 18.5; psi
